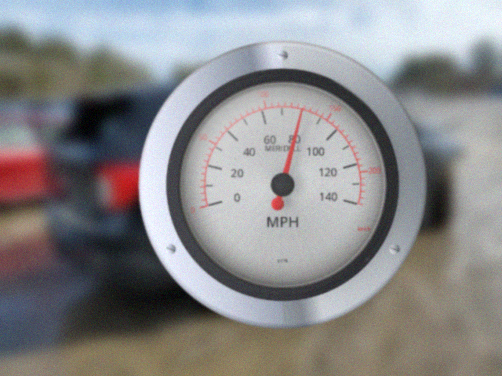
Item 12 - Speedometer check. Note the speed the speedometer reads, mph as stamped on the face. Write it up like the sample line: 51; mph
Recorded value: 80; mph
